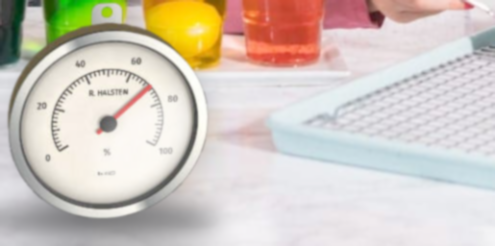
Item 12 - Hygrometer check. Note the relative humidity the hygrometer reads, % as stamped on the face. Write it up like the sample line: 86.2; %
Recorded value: 70; %
